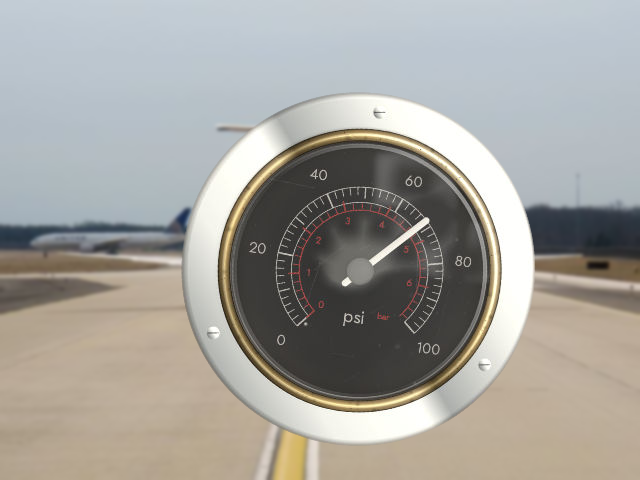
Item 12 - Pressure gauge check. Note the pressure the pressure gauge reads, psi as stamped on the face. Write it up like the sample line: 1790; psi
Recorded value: 68; psi
